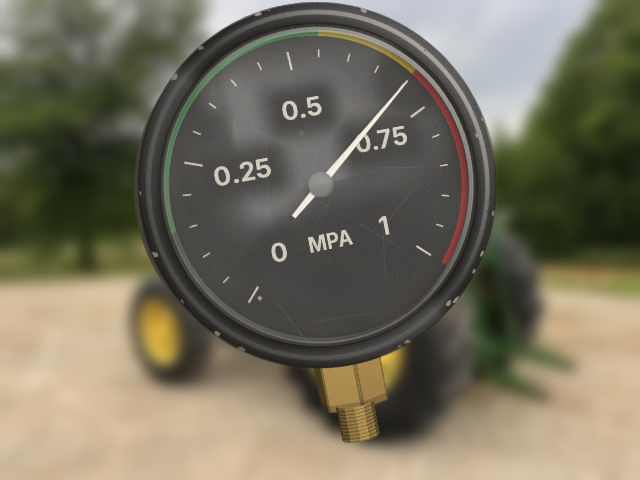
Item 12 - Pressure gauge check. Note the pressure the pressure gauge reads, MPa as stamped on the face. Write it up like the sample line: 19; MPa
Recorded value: 0.7; MPa
